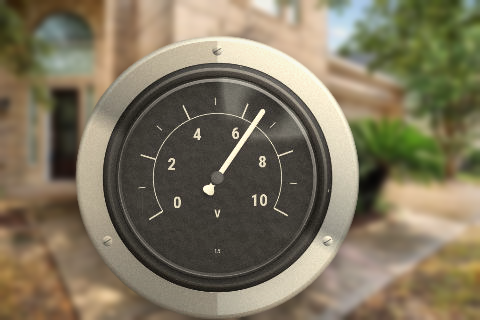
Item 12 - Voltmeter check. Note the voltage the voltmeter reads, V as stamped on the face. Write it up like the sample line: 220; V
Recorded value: 6.5; V
